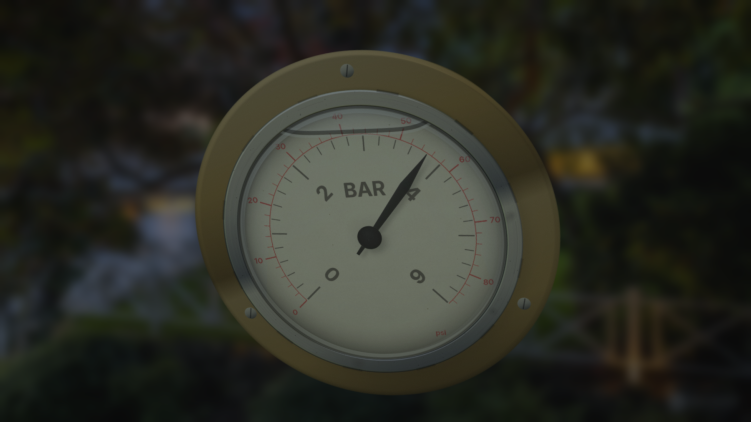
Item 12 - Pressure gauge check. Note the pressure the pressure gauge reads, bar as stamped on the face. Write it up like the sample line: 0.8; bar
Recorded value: 3.8; bar
